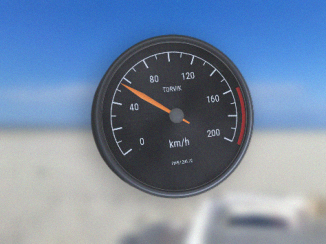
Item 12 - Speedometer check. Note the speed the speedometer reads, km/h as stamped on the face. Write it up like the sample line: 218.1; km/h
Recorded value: 55; km/h
